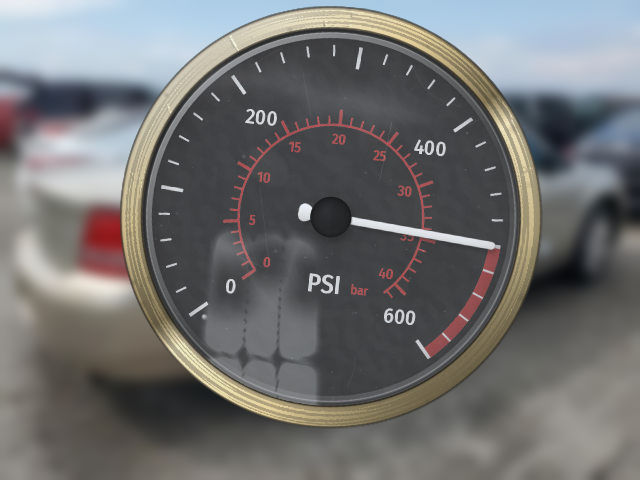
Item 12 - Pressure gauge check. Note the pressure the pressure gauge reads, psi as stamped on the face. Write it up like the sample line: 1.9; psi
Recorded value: 500; psi
